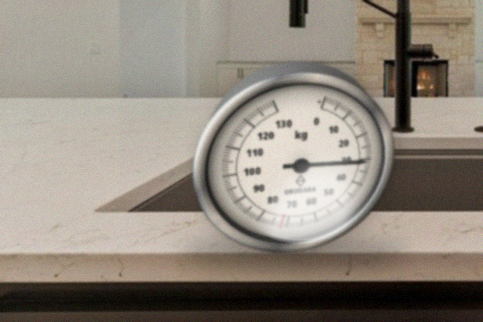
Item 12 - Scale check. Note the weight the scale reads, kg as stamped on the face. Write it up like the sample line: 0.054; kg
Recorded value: 30; kg
